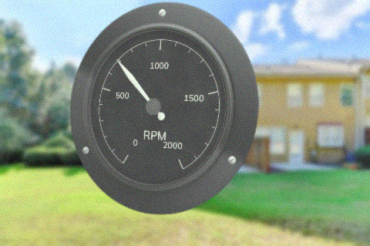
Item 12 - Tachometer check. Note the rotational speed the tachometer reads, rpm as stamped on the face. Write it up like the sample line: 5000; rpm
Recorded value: 700; rpm
